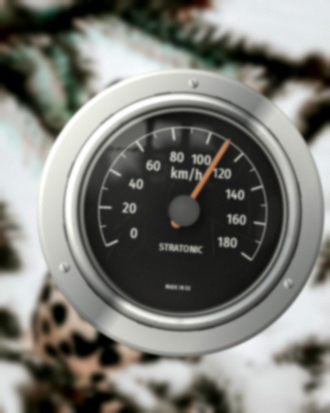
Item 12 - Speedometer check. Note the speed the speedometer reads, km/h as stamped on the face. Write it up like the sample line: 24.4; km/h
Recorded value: 110; km/h
